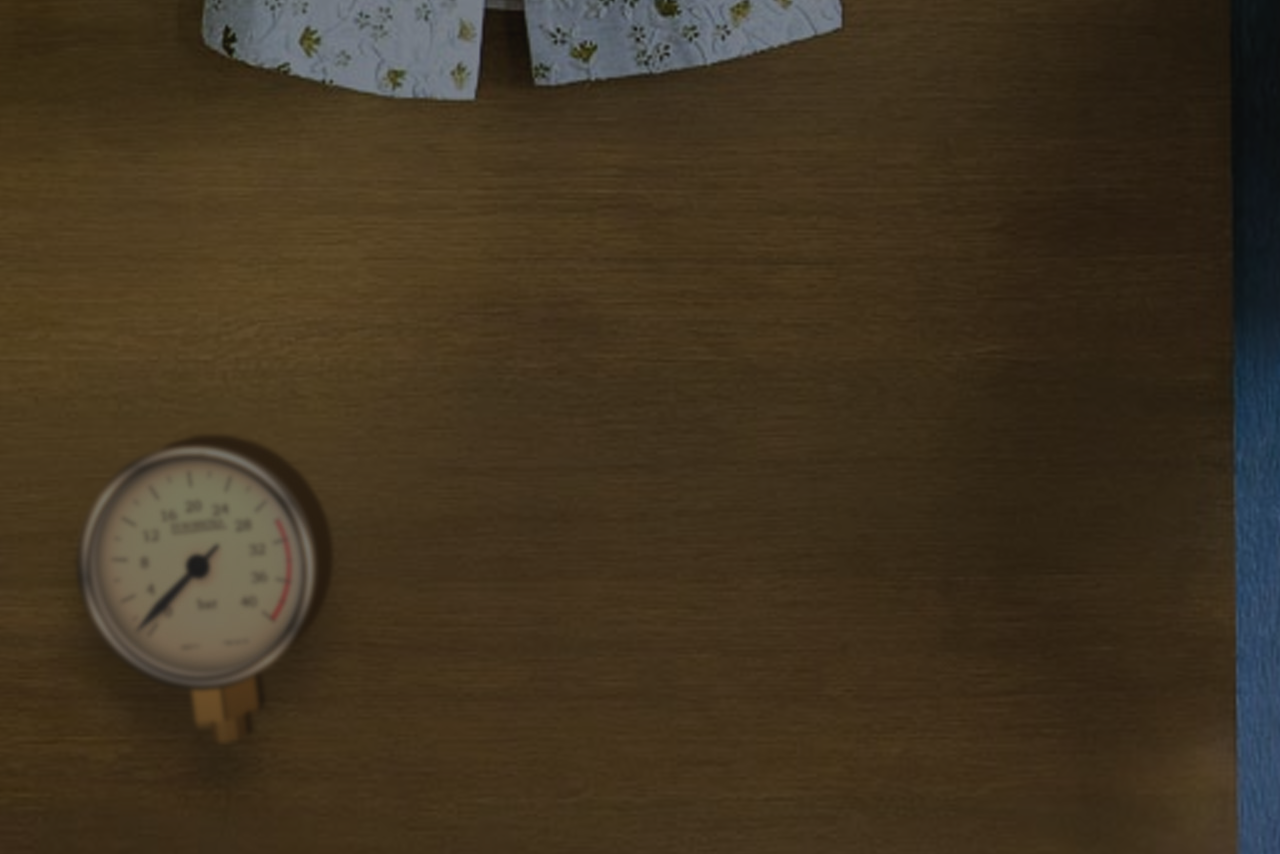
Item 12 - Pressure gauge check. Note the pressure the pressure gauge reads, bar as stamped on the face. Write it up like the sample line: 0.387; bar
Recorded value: 1; bar
